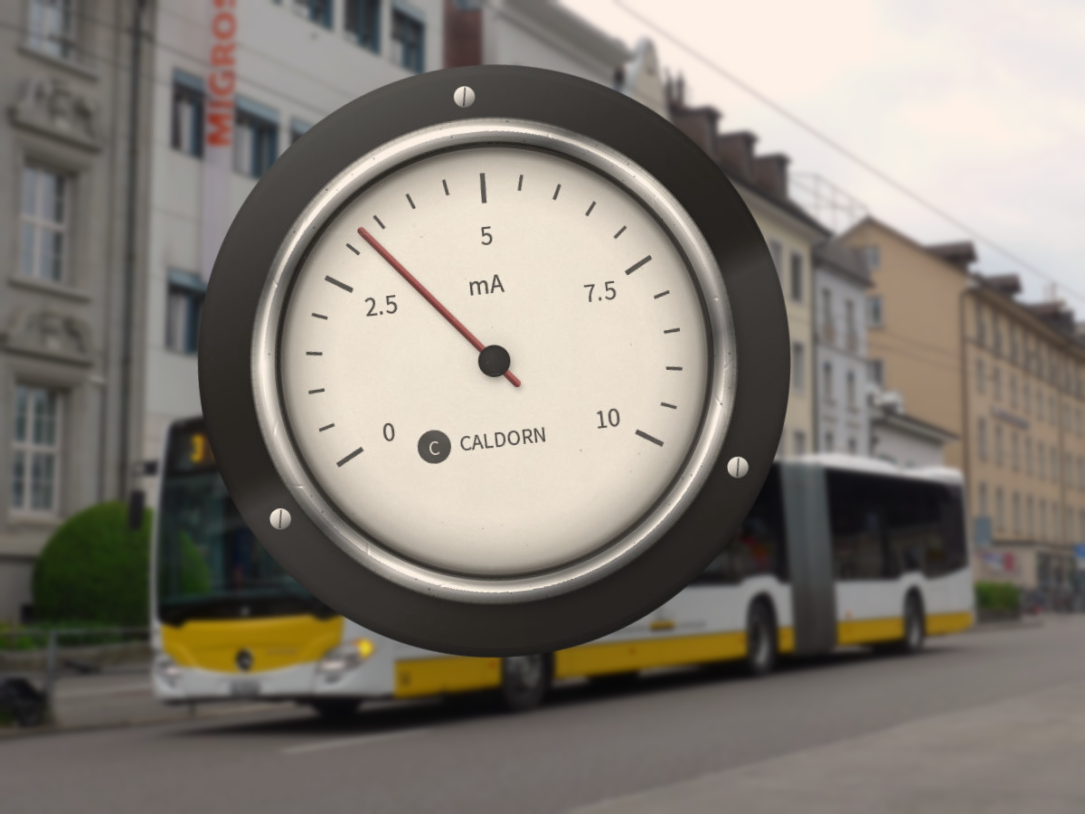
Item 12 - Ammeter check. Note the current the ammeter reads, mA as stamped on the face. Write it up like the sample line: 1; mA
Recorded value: 3.25; mA
